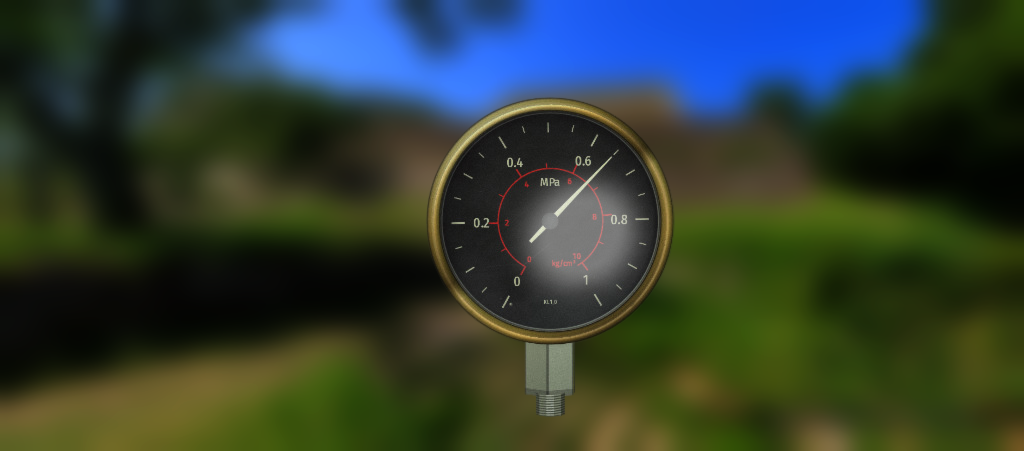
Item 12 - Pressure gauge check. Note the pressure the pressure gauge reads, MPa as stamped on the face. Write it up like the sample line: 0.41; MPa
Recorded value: 0.65; MPa
